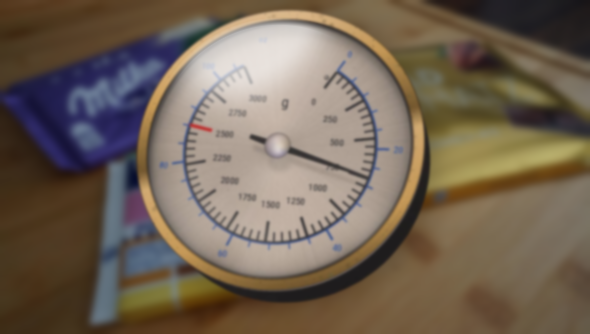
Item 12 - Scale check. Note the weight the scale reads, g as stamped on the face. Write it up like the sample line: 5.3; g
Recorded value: 750; g
